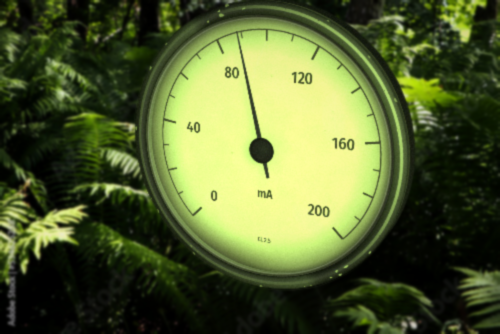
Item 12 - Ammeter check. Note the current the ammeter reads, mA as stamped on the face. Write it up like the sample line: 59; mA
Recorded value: 90; mA
